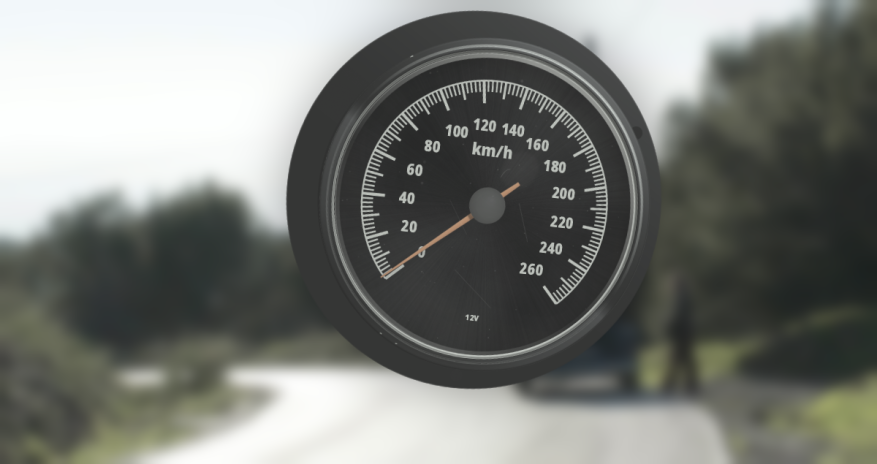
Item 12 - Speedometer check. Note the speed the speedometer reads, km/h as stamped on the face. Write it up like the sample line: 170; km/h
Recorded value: 2; km/h
